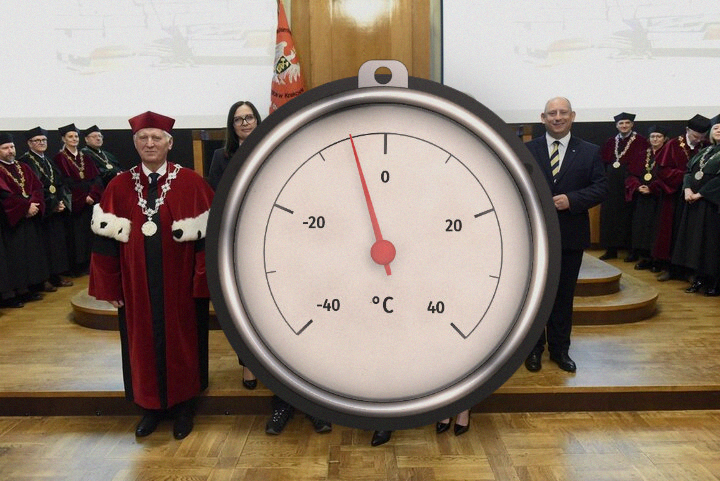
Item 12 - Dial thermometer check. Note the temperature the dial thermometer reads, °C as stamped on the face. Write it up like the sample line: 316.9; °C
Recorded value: -5; °C
